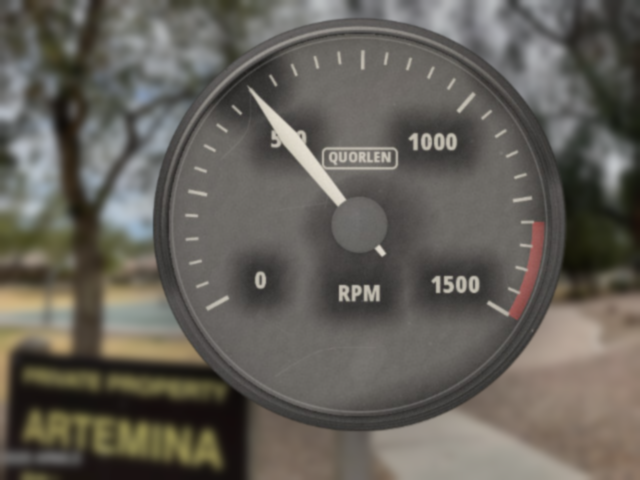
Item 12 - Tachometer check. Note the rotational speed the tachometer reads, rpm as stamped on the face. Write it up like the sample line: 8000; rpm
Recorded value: 500; rpm
